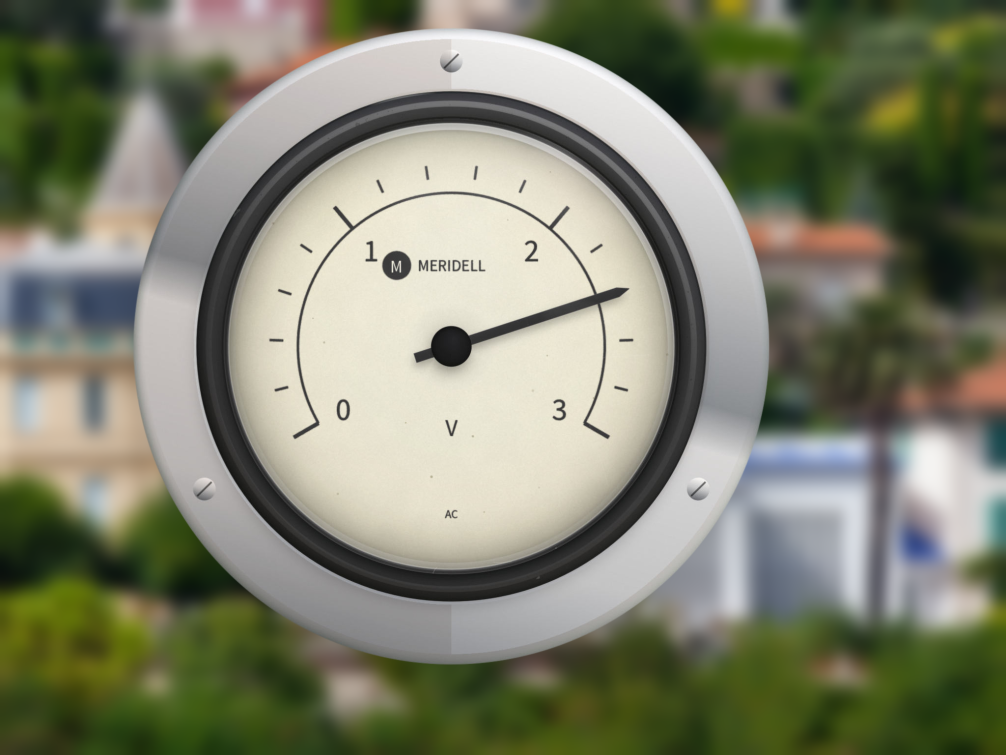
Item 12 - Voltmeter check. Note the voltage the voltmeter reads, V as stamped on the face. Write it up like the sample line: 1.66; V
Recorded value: 2.4; V
